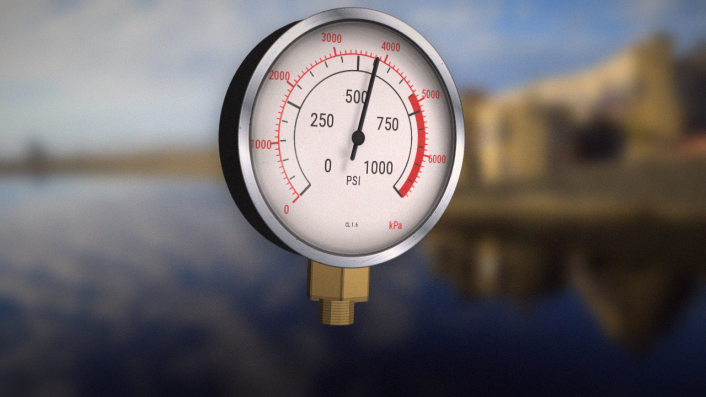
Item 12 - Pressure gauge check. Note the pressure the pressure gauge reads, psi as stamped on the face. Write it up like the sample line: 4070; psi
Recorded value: 550; psi
